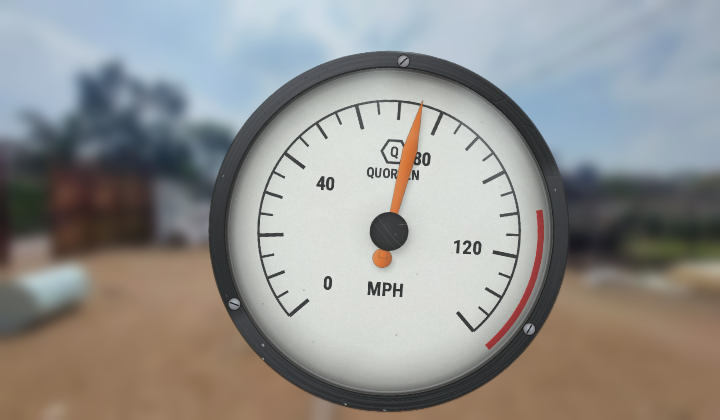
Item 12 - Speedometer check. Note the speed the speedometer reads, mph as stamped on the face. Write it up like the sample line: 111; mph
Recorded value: 75; mph
